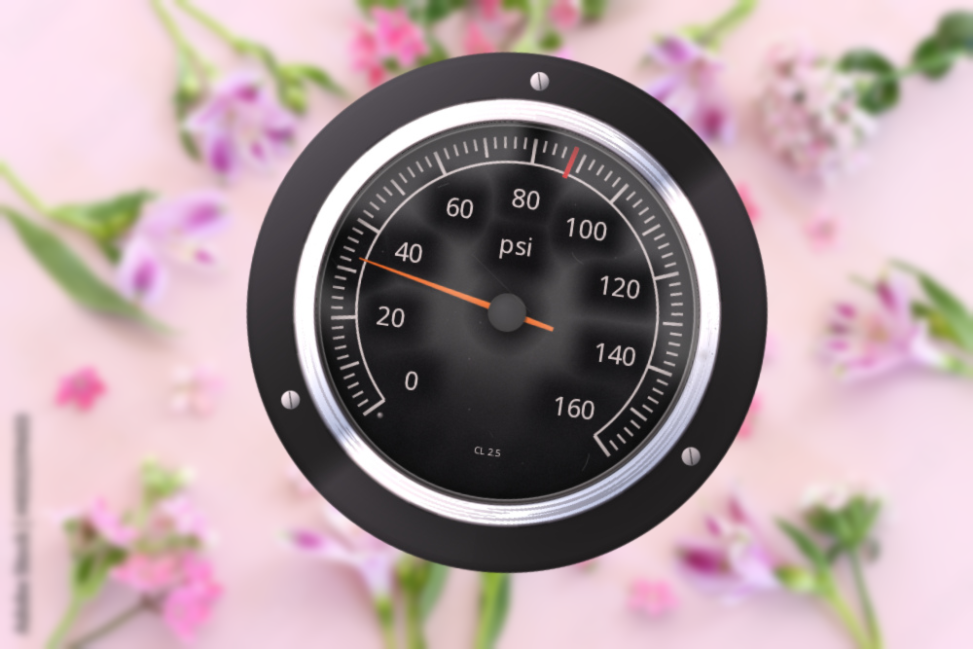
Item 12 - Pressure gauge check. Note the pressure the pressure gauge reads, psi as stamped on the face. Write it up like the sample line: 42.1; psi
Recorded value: 33; psi
